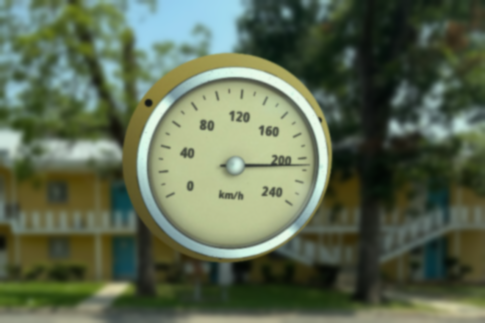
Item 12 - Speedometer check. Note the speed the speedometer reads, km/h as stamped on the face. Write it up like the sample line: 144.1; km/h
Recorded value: 205; km/h
